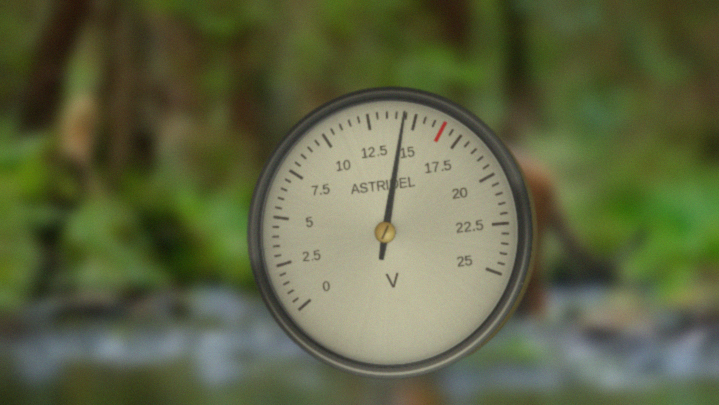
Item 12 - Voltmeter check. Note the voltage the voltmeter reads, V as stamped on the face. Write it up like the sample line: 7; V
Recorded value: 14.5; V
